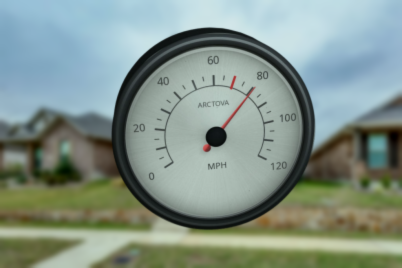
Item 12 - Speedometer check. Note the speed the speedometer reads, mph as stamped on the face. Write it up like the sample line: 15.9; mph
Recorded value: 80; mph
